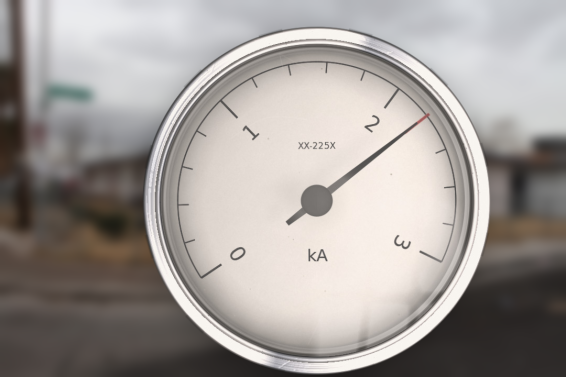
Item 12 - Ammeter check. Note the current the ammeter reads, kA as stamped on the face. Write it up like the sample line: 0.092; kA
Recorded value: 2.2; kA
